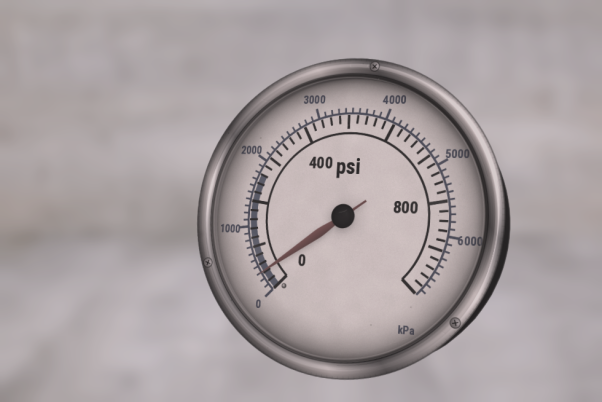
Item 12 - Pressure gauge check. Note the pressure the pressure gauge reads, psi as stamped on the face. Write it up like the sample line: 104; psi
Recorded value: 40; psi
